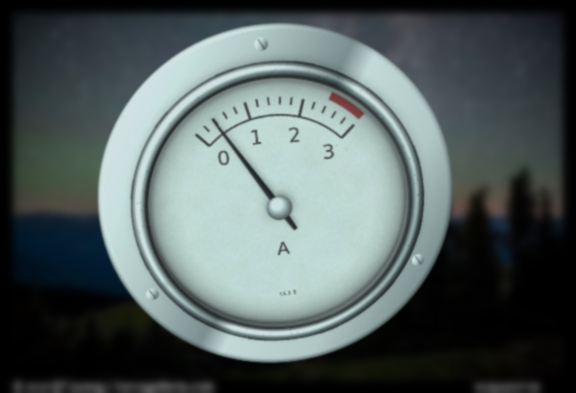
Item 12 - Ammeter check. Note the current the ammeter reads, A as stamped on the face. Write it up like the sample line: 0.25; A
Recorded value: 0.4; A
